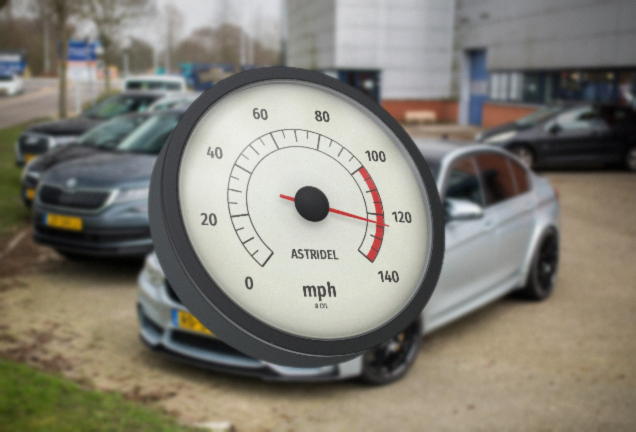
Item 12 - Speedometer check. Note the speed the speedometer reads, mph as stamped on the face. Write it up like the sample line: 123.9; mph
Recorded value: 125; mph
